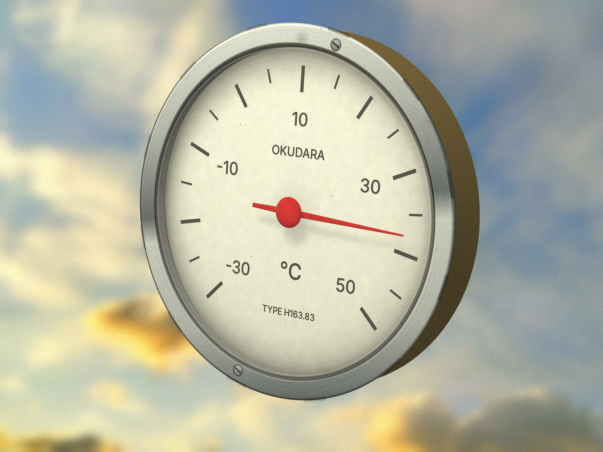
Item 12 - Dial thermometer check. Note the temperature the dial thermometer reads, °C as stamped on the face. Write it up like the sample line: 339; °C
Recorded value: 37.5; °C
